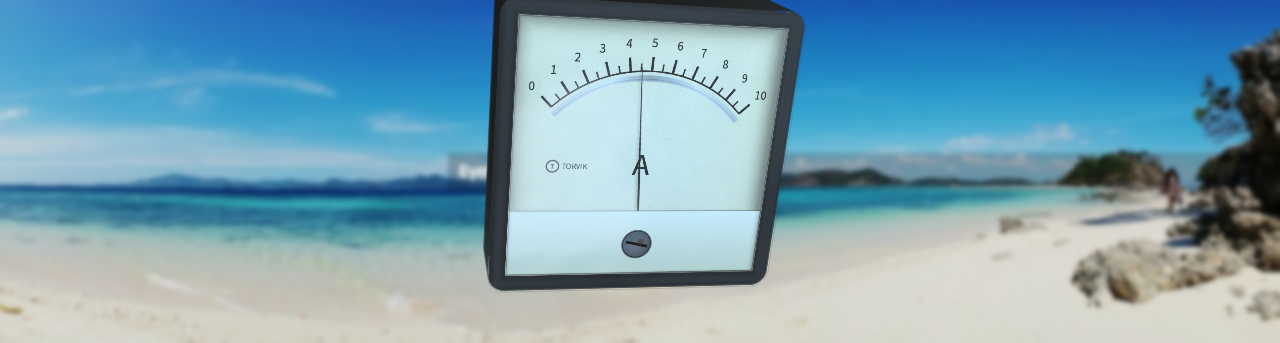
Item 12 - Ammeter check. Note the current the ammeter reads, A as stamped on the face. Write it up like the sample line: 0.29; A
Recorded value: 4.5; A
